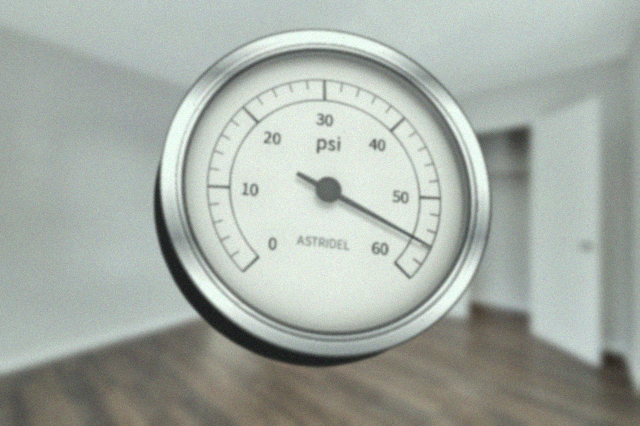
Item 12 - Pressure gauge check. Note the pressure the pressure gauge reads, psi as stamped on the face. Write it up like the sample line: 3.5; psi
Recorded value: 56; psi
